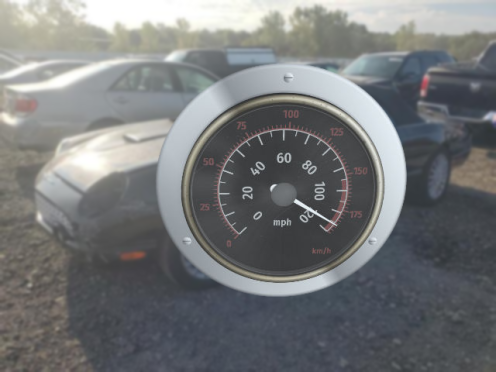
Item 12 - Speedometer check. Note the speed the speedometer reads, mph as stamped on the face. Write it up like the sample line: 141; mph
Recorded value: 115; mph
